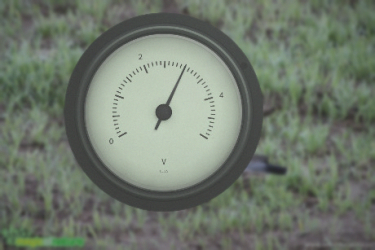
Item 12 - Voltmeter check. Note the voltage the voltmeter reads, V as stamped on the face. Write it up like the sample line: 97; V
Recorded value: 3; V
